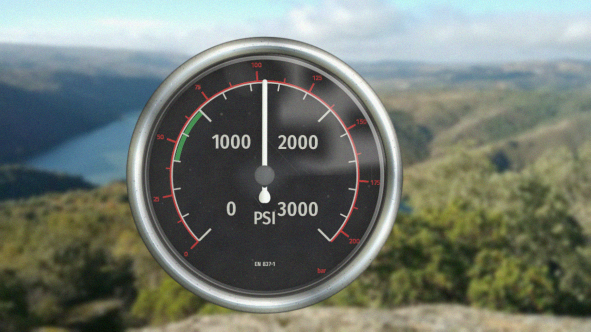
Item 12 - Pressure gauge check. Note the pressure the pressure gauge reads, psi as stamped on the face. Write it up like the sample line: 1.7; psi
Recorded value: 1500; psi
